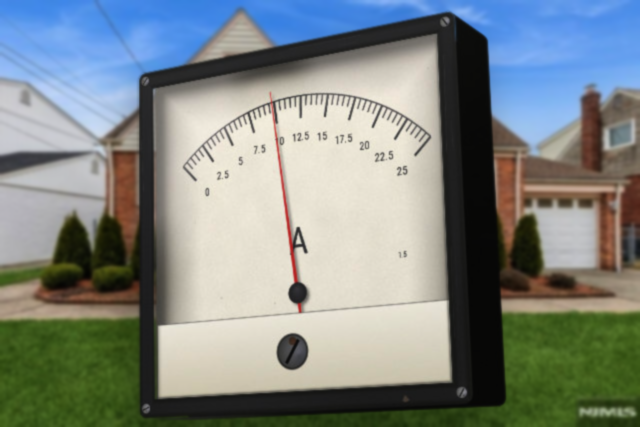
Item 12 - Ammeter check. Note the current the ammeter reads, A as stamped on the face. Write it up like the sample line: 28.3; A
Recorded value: 10; A
